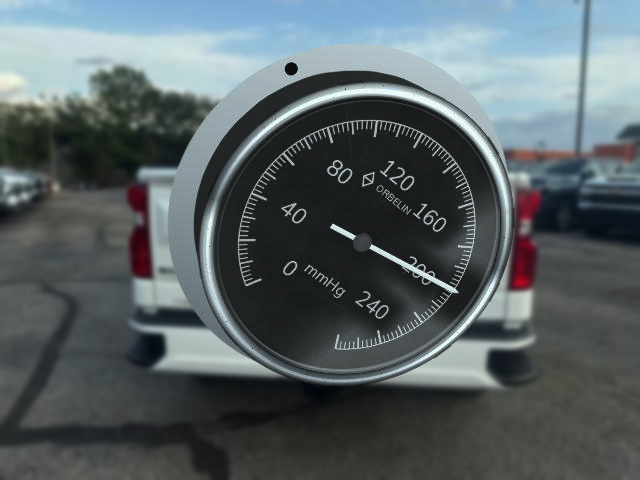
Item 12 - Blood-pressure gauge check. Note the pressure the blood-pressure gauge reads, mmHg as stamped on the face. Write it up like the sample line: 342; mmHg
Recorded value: 200; mmHg
